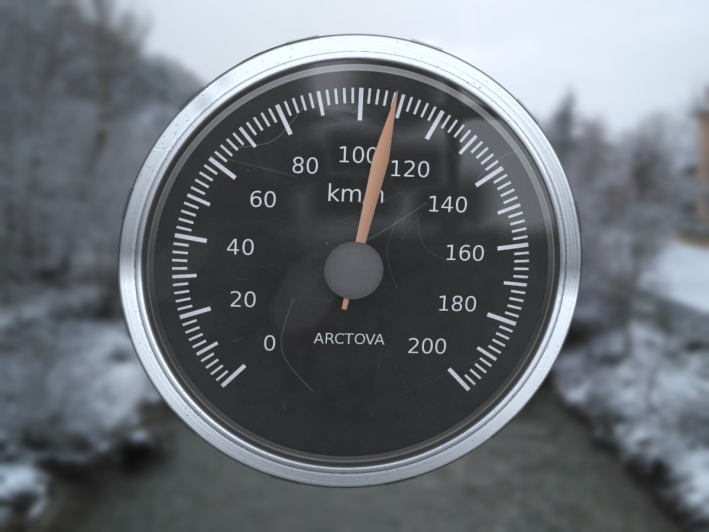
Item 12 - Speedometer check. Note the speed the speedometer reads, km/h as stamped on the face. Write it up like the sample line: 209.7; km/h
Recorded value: 108; km/h
